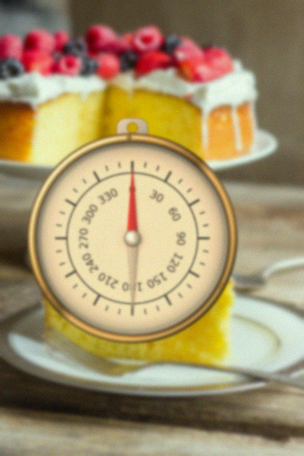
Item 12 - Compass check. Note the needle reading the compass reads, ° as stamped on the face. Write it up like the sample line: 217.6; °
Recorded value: 0; °
